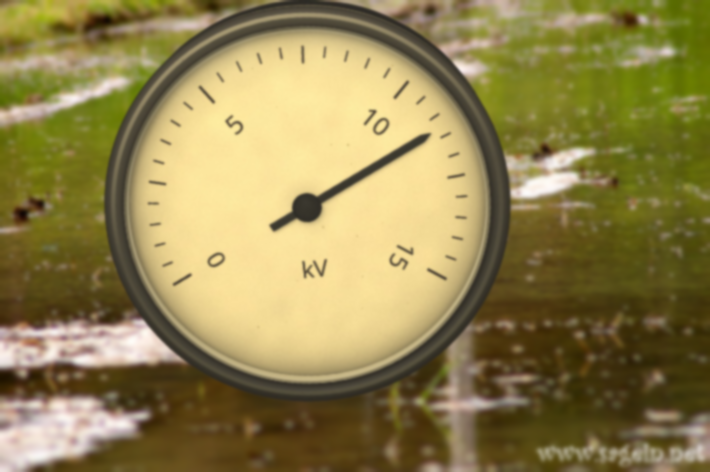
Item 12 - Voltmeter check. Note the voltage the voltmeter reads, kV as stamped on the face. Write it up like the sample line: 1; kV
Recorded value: 11.25; kV
